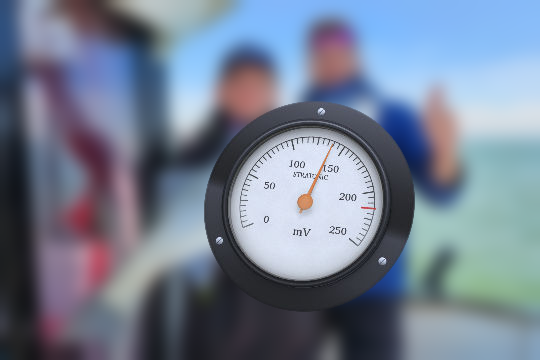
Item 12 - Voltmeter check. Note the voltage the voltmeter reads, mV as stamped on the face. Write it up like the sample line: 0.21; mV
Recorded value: 140; mV
